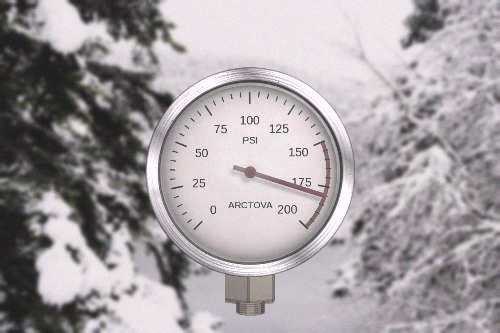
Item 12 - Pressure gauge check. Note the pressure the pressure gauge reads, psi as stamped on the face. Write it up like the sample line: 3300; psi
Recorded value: 180; psi
